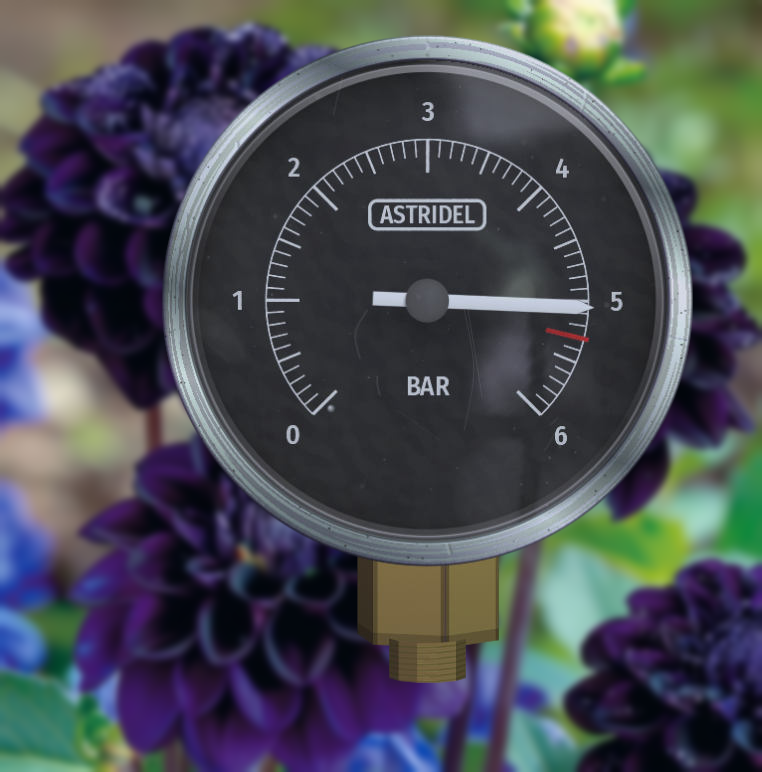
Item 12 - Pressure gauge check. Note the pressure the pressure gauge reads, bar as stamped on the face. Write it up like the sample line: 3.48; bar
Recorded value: 5.05; bar
